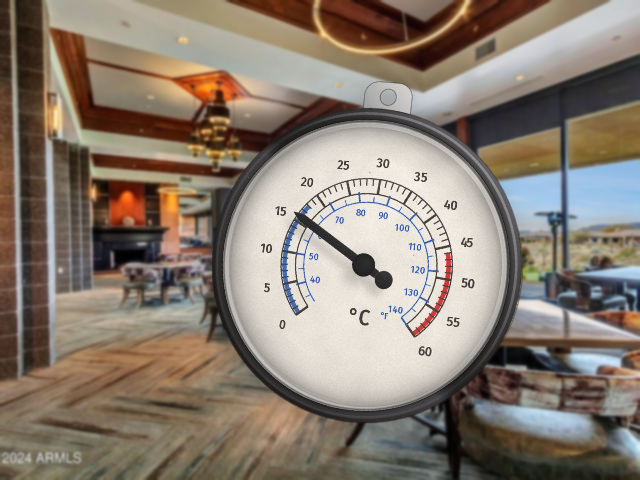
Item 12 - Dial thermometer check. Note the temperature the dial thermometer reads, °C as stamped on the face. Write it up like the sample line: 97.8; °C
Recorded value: 16; °C
